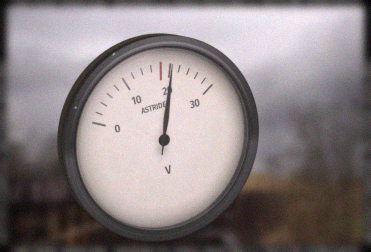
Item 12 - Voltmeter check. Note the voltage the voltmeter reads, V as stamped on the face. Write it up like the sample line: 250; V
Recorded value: 20; V
